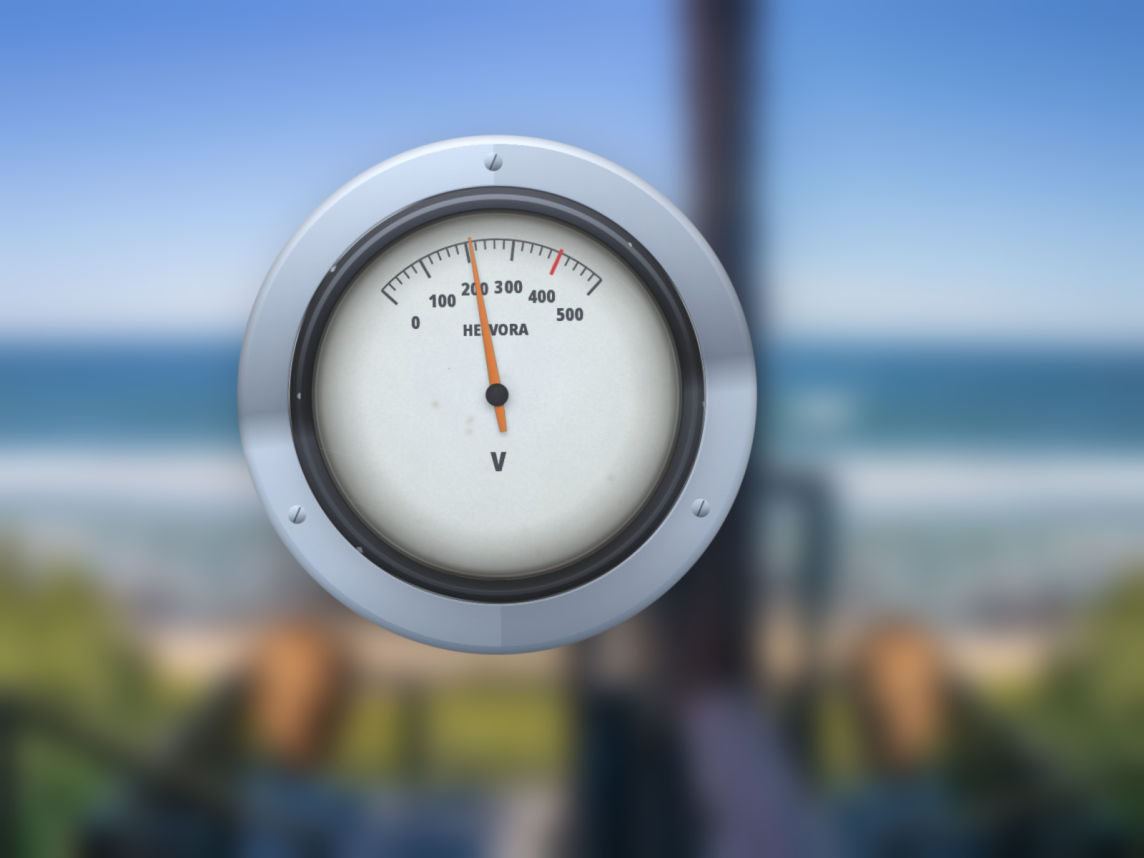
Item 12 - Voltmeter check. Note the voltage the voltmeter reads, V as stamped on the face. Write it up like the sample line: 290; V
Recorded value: 210; V
